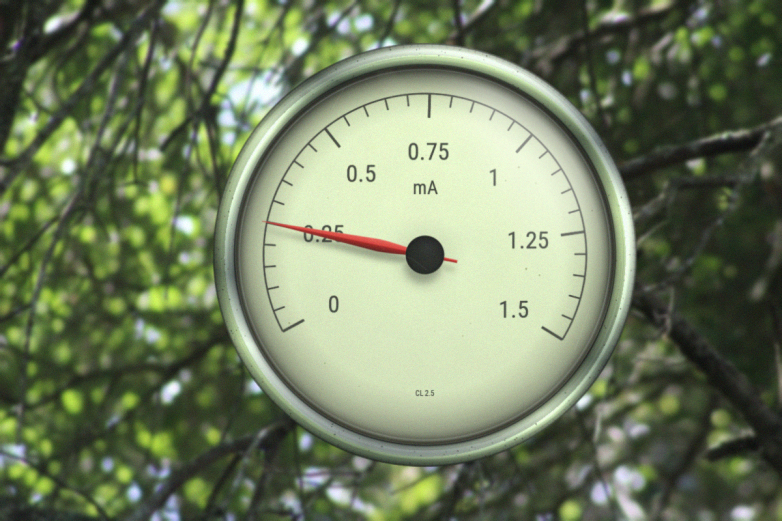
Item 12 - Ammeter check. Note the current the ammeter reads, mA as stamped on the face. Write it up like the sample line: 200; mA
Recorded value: 0.25; mA
